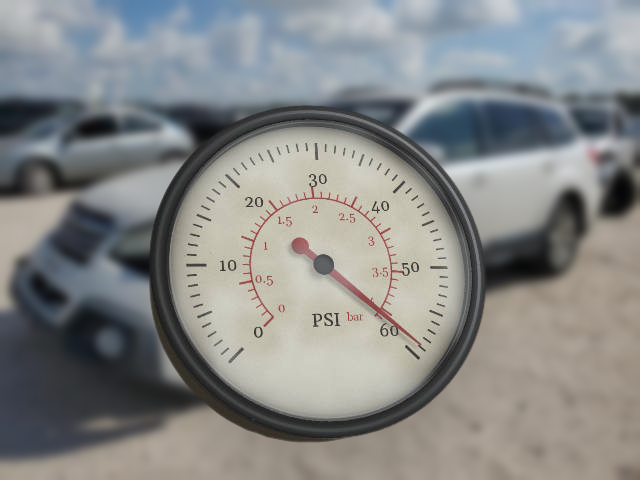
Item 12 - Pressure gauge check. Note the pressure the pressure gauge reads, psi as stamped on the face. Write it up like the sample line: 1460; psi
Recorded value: 59; psi
